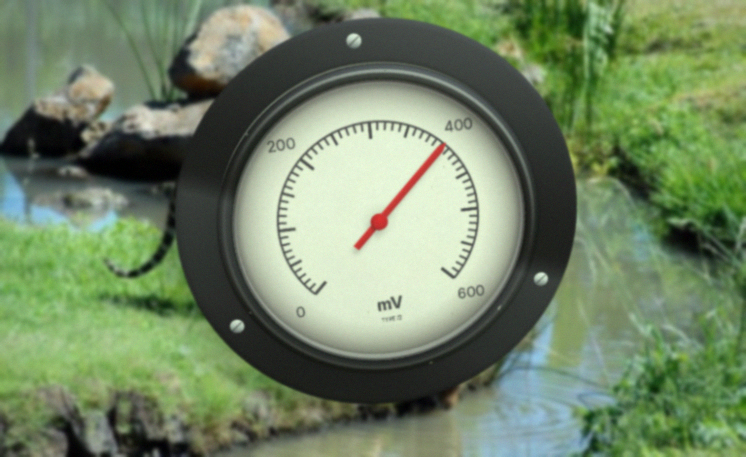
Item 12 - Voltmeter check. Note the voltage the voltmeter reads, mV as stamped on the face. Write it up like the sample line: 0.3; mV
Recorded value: 400; mV
